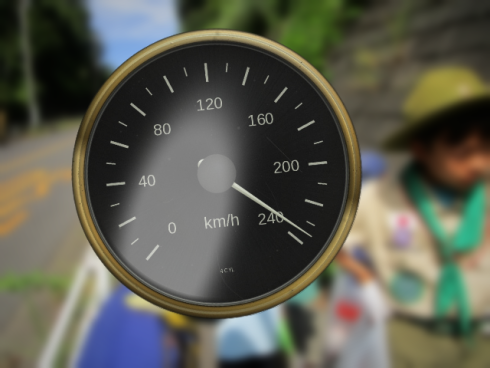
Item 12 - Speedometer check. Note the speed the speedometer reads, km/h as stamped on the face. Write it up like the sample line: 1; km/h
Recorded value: 235; km/h
